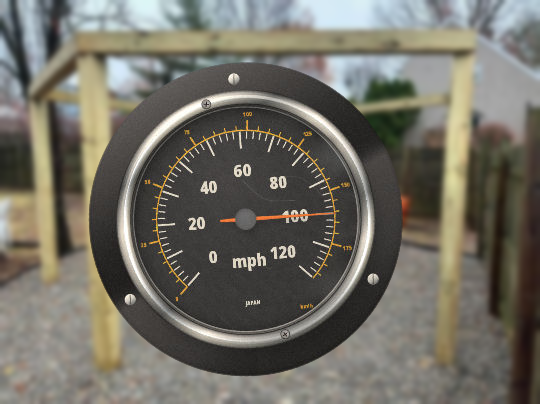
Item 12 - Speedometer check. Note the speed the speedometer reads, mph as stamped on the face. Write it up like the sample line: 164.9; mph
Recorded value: 100; mph
